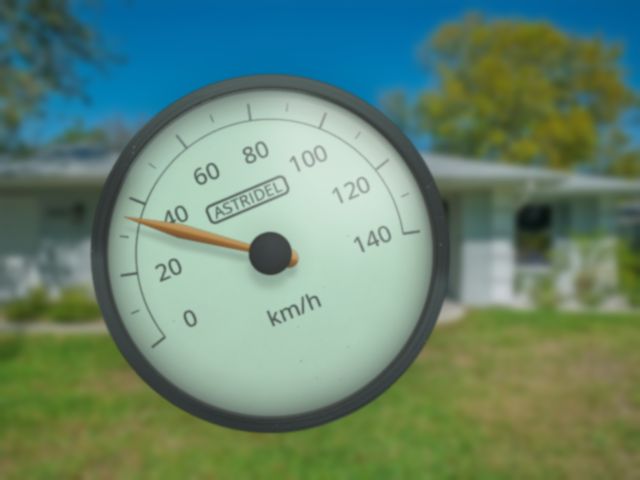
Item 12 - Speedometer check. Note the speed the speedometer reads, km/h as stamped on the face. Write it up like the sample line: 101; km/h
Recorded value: 35; km/h
